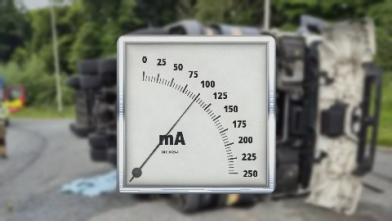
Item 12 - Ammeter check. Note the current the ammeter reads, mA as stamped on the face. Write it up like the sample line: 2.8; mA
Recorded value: 100; mA
